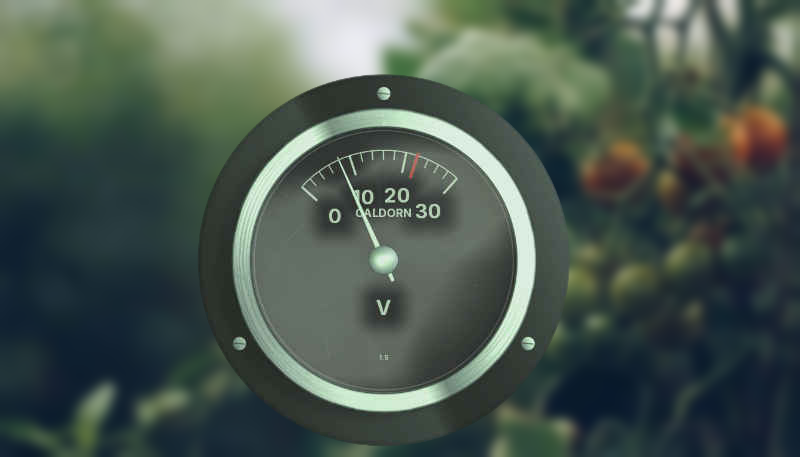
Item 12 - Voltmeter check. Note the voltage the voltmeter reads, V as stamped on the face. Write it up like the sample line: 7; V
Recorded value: 8; V
